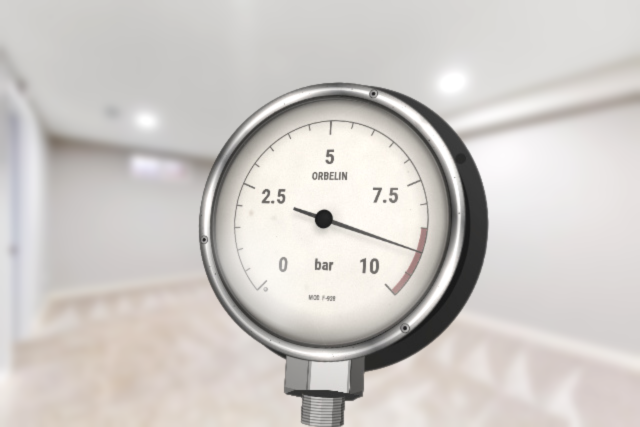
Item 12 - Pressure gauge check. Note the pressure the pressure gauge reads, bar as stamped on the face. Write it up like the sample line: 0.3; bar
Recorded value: 9; bar
